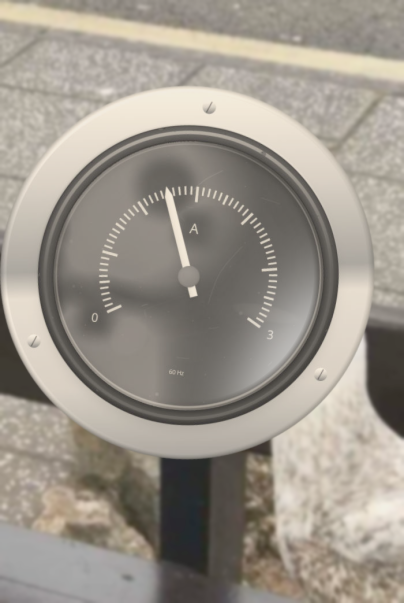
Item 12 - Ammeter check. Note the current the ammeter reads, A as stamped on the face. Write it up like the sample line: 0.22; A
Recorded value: 1.25; A
